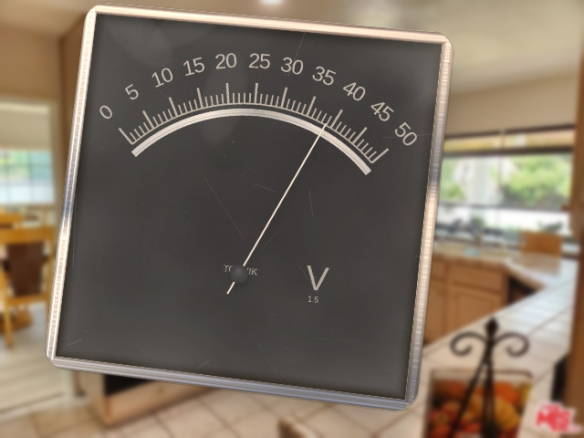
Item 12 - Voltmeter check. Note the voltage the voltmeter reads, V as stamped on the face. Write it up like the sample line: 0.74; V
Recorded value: 39; V
